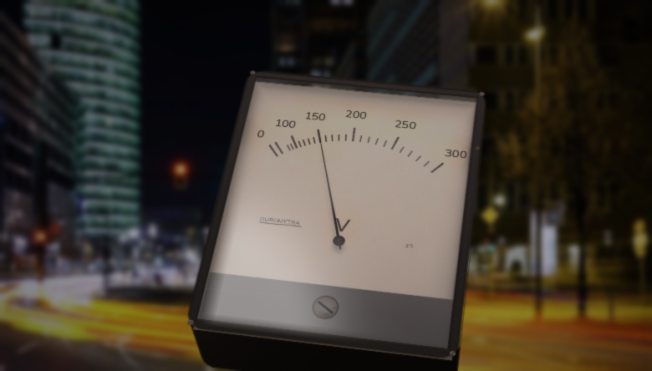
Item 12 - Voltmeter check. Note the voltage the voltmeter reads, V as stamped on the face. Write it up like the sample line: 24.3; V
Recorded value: 150; V
